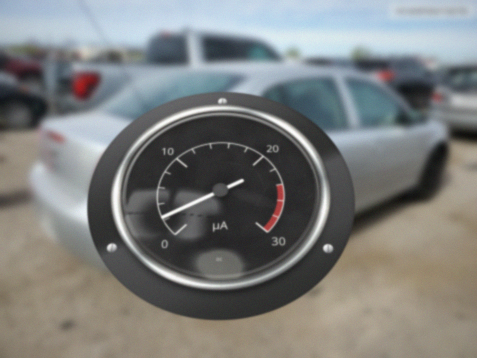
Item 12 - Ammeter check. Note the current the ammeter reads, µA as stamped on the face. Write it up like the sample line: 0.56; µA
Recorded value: 2; µA
